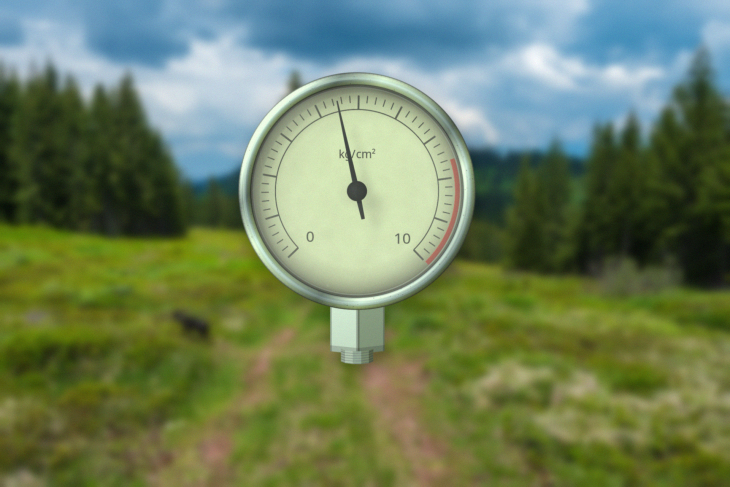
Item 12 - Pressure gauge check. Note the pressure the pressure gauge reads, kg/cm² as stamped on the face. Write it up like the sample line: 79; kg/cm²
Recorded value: 4.5; kg/cm²
